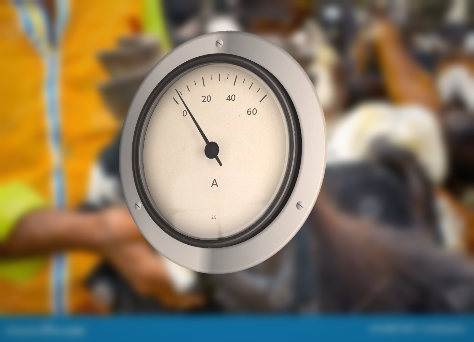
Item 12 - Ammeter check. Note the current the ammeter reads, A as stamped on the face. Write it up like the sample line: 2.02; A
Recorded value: 5; A
